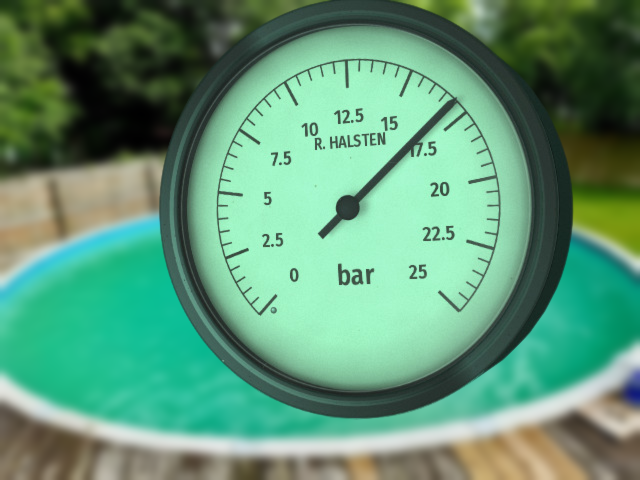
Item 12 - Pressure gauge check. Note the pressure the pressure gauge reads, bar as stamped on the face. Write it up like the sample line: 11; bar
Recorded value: 17; bar
